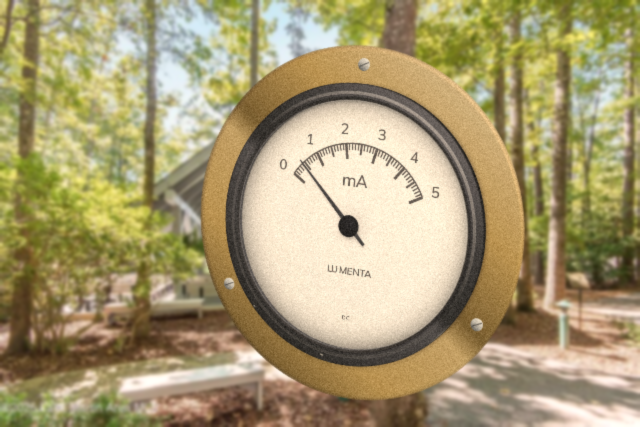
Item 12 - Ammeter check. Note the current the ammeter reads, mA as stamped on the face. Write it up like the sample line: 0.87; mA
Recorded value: 0.5; mA
